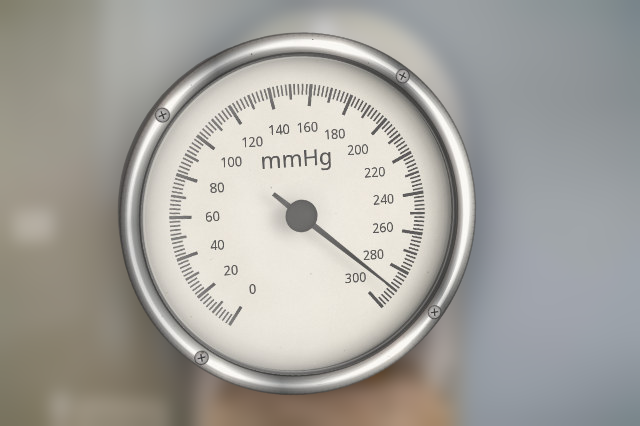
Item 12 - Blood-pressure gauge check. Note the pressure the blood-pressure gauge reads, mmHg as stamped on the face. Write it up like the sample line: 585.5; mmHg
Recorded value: 290; mmHg
